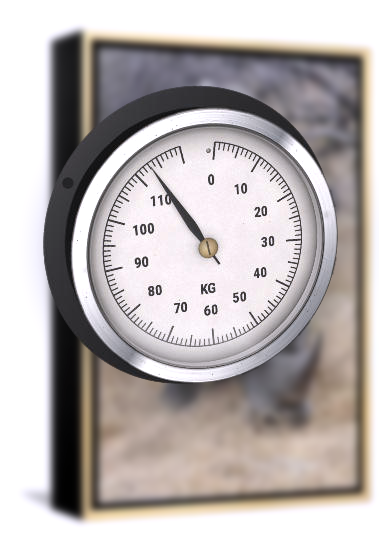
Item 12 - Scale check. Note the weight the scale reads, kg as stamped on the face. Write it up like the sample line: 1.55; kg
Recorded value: 113; kg
